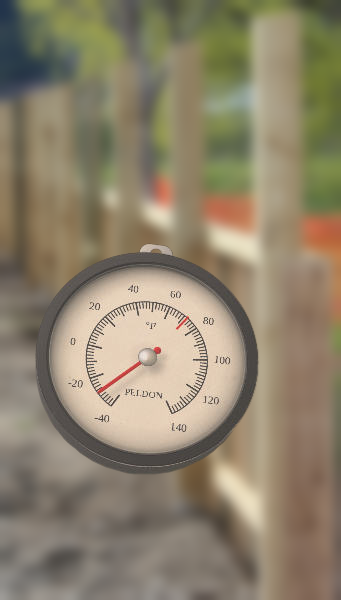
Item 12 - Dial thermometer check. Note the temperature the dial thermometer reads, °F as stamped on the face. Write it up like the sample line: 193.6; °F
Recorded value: -30; °F
